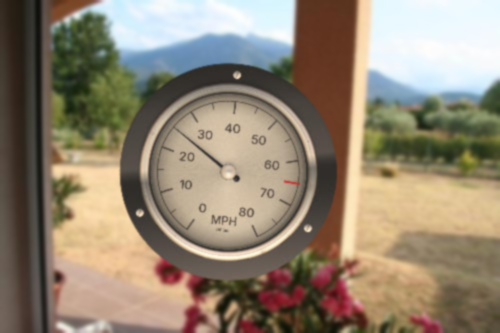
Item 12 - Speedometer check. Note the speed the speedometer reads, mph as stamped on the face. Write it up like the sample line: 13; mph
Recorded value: 25; mph
